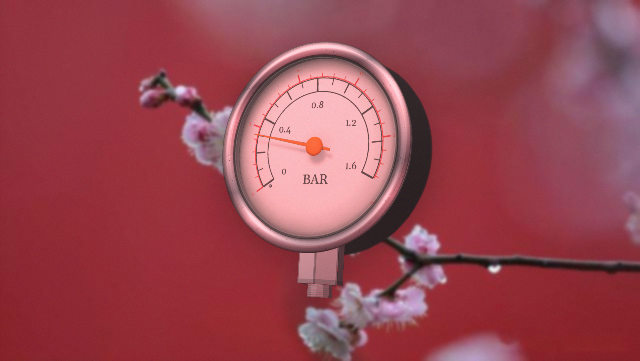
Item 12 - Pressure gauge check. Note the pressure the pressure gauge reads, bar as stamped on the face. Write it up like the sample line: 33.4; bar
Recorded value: 0.3; bar
